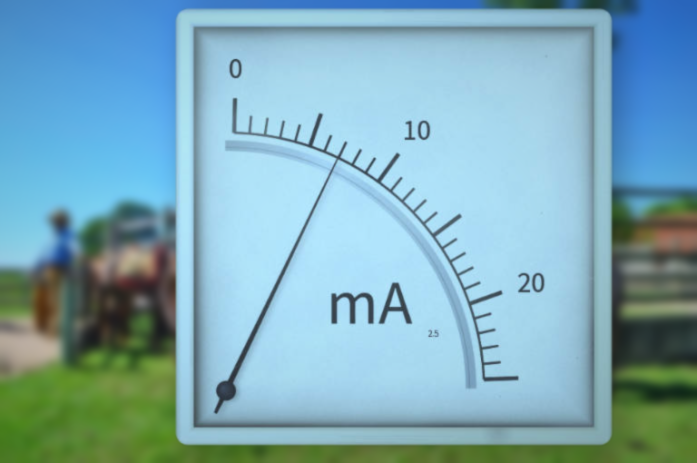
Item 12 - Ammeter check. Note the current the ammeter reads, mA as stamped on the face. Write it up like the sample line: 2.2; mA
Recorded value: 7; mA
